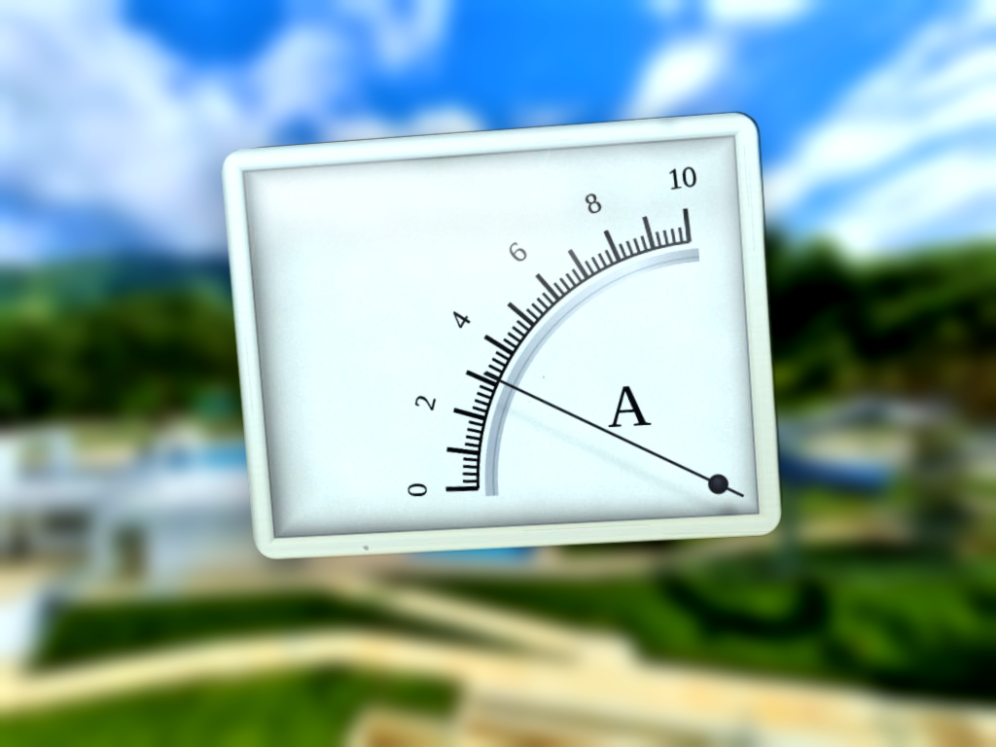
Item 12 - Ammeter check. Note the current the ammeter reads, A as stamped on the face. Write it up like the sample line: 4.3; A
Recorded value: 3.2; A
